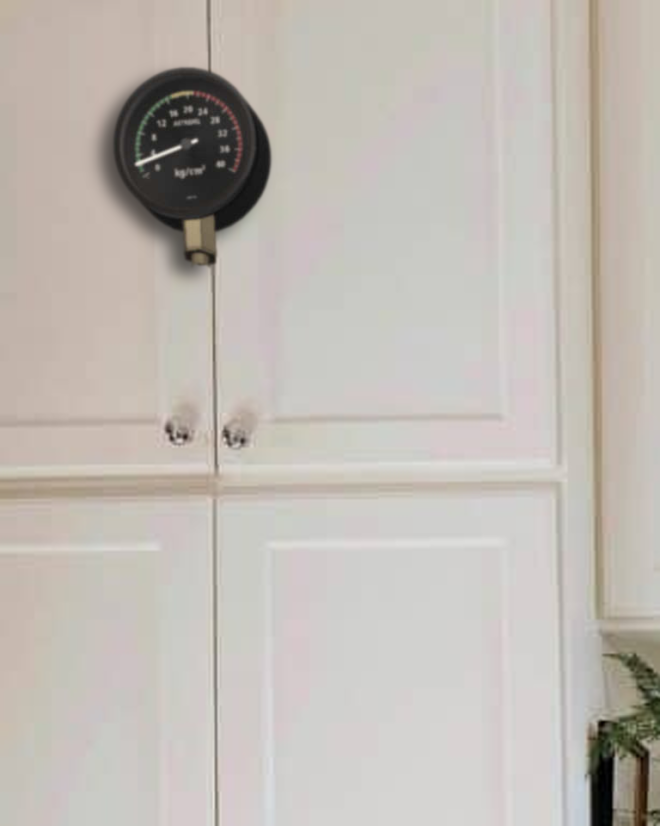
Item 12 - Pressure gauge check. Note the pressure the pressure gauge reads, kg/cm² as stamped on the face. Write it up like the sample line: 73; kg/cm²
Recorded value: 2; kg/cm²
